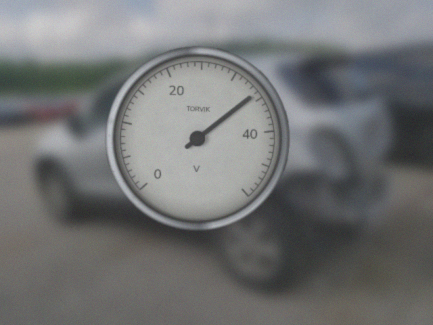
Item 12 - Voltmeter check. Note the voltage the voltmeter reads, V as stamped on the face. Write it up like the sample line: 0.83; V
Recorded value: 34; V
